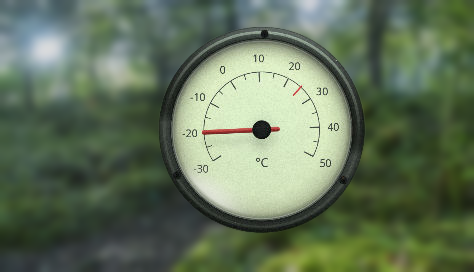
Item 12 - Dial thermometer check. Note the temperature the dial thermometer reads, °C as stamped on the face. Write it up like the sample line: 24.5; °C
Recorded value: -20; °C
